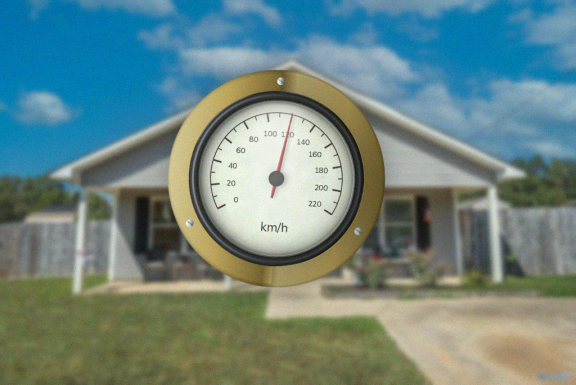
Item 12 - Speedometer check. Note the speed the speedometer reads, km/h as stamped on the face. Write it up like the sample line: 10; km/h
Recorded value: 120; km/h
